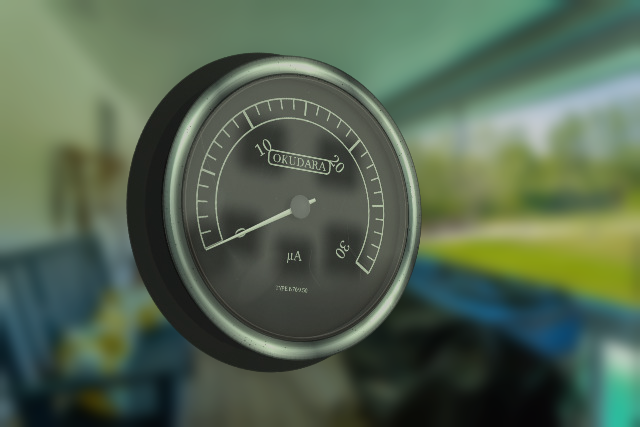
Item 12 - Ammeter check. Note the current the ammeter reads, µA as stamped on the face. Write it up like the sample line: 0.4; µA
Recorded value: 0; µA
